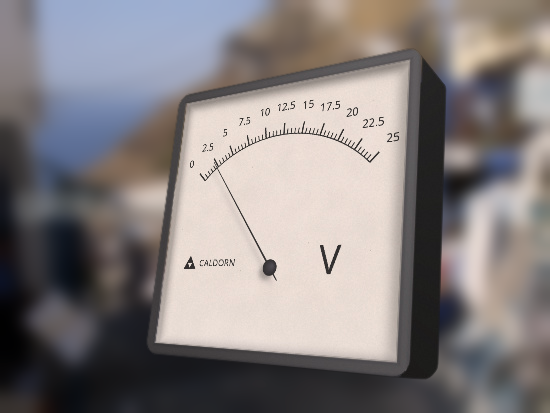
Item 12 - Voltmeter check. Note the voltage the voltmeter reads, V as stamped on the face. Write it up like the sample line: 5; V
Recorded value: 2.5; V
